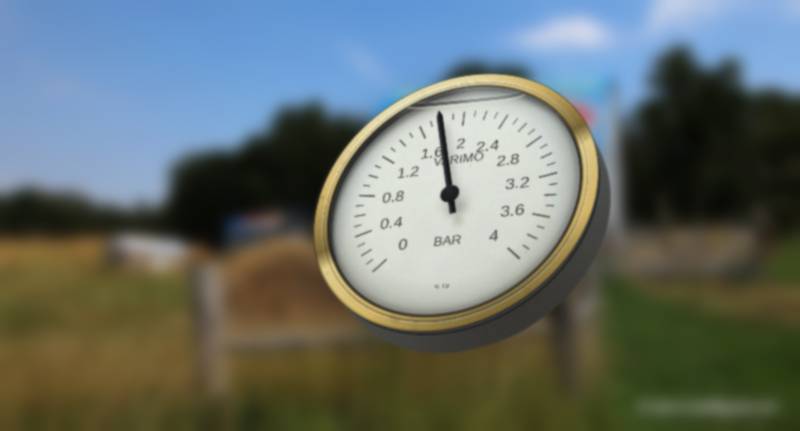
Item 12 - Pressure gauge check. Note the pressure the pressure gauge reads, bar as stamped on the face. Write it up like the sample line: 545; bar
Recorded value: 1.8; bar
